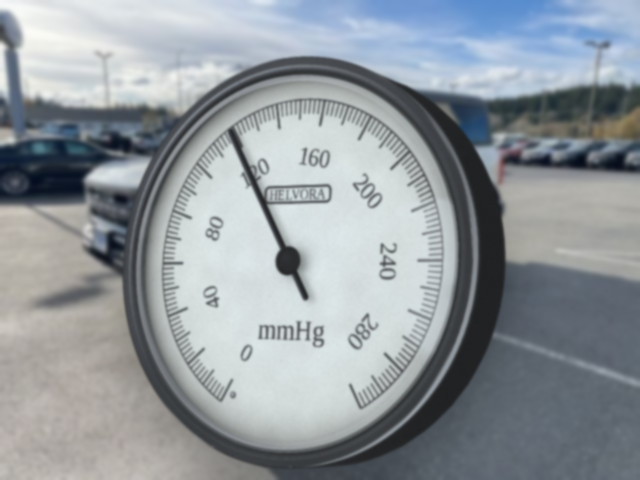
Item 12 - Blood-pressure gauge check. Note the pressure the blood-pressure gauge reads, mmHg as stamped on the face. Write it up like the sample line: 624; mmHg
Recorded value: 120; mmHg
